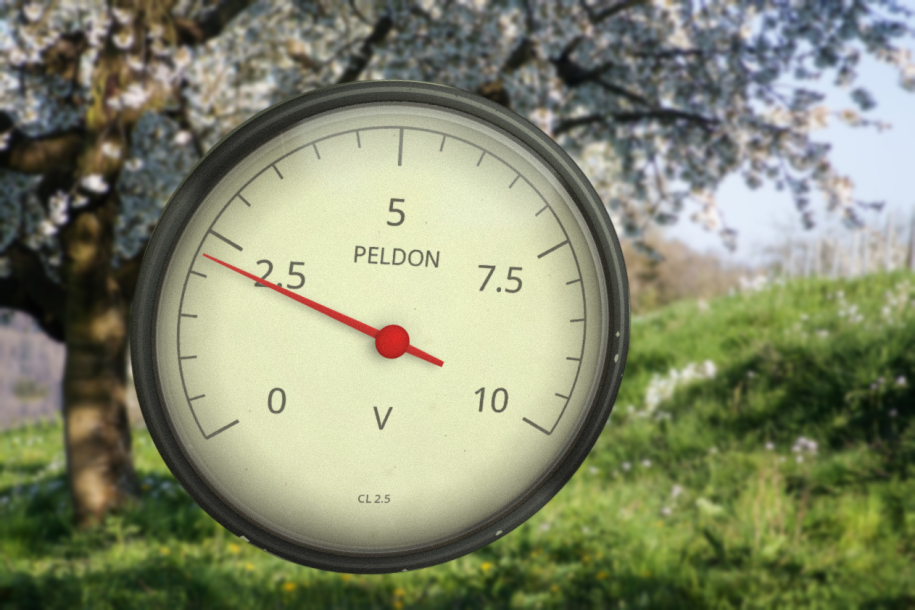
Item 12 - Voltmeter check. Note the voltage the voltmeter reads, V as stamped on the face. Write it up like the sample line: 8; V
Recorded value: 2.25; V
